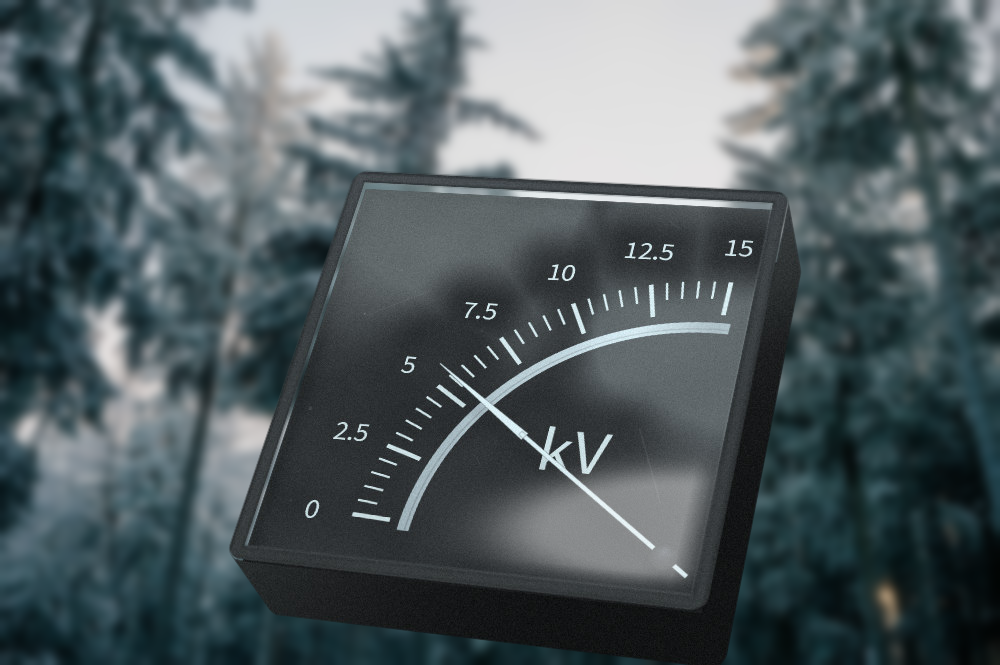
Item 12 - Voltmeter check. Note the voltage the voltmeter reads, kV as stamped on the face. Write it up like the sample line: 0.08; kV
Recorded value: 5.5; kV
